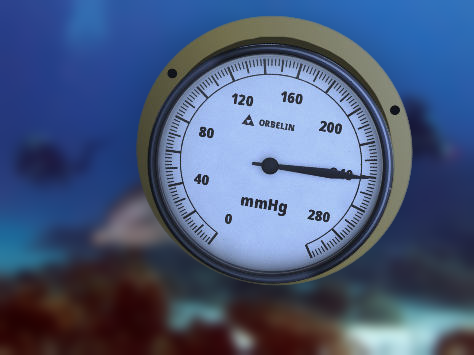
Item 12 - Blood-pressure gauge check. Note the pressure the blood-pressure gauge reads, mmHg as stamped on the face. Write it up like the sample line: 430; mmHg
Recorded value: 240; mmHg
